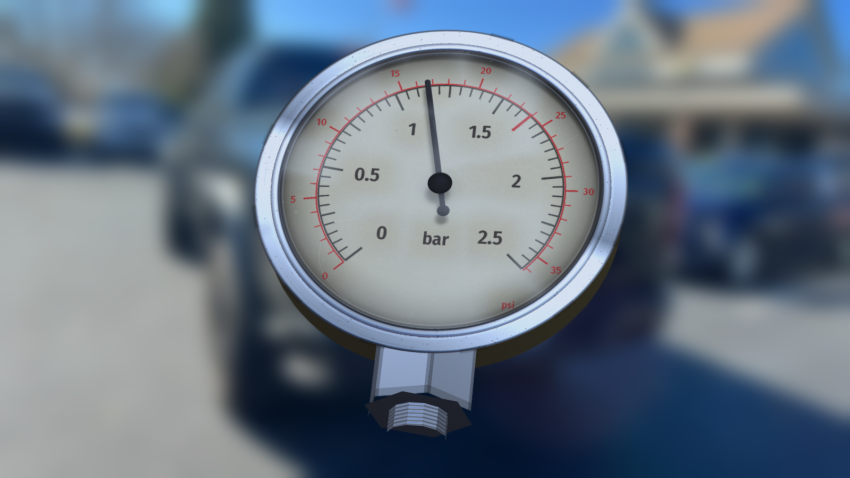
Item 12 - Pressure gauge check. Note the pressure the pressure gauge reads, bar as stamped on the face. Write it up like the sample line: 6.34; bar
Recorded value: 1.15; bar
